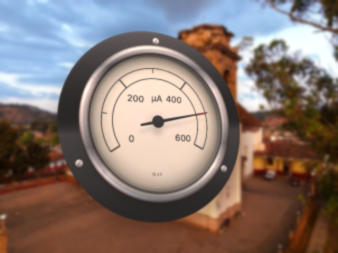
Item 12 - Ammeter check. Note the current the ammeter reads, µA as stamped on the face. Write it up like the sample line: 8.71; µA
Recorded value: 500; µA
